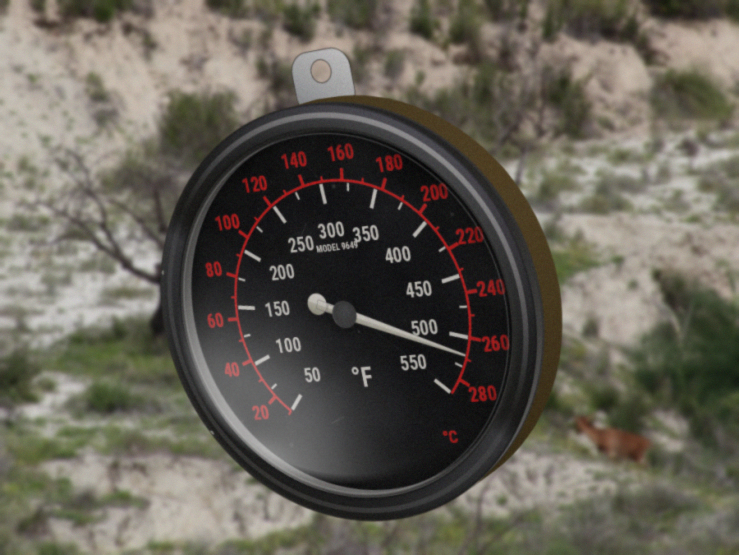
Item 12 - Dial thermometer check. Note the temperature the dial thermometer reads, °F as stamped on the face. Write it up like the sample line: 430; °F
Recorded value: 512.5; °F
